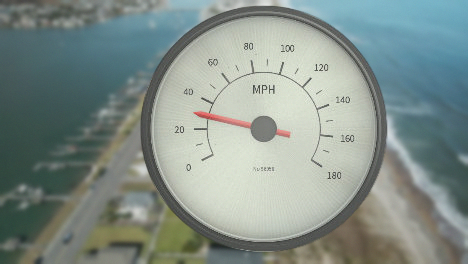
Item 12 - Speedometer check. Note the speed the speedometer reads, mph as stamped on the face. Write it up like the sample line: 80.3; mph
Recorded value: 30; mph
